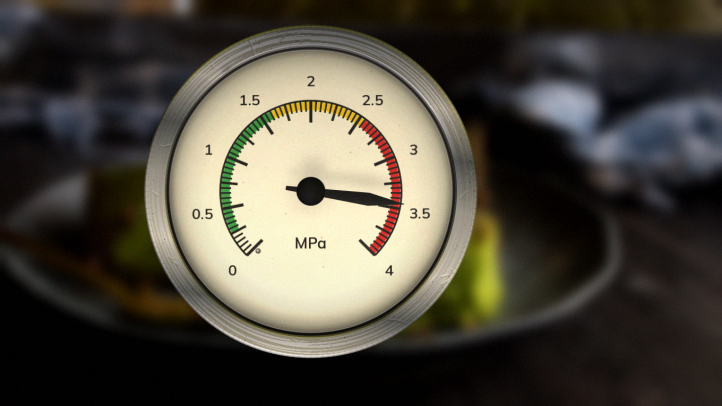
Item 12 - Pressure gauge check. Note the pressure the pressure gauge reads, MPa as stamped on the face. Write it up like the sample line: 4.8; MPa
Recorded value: 3.45; MPa
